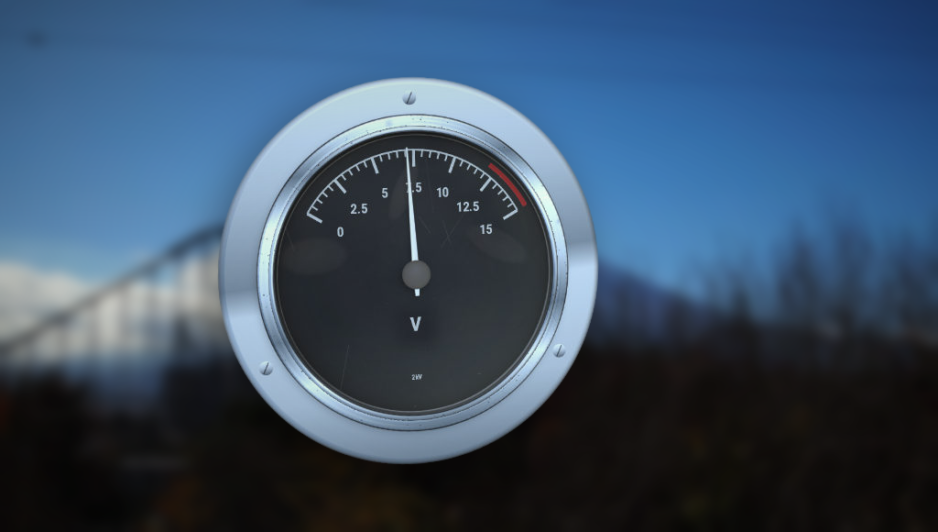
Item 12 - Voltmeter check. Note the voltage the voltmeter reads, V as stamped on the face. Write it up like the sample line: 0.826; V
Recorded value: 7; V
